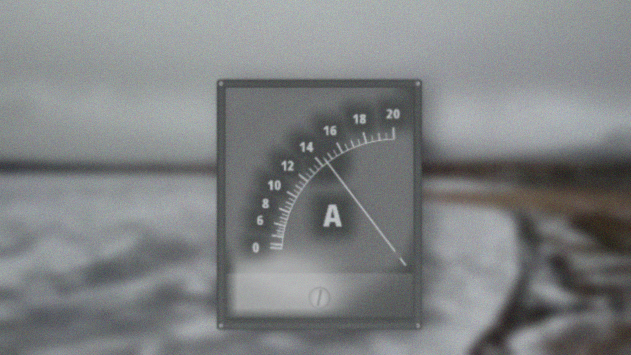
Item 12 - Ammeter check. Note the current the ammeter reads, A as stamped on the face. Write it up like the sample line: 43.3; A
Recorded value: 14.5; A
